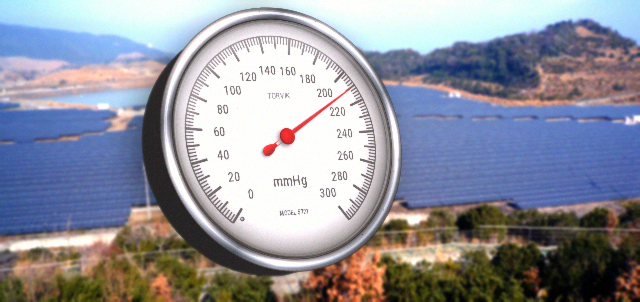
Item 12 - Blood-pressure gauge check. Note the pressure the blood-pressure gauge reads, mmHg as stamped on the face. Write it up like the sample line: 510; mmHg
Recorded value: 210; mmHg
